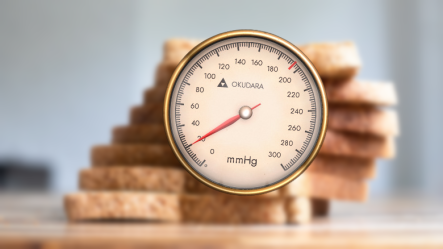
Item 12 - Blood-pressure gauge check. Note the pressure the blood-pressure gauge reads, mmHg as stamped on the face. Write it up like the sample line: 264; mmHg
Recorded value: 20; mmHg
